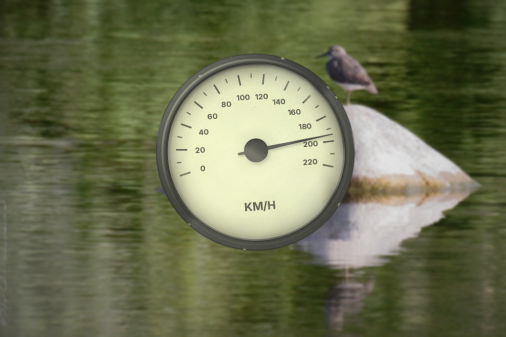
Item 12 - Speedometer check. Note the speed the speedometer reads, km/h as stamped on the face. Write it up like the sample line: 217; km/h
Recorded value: 195; km/h
